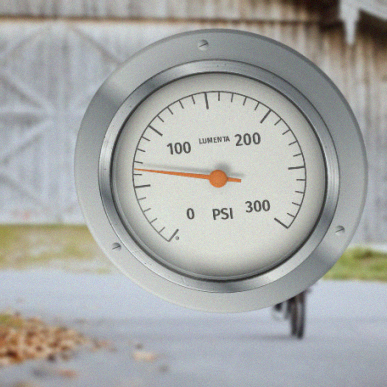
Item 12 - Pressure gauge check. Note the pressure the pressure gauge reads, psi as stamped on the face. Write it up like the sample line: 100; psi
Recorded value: 65; psi
